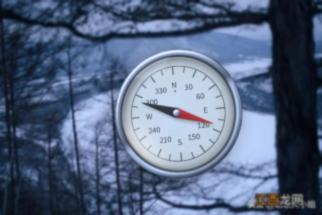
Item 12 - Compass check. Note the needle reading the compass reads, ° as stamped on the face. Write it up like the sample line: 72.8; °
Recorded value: 112.5; °
